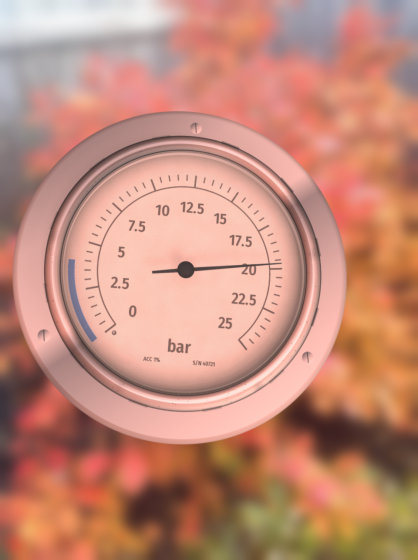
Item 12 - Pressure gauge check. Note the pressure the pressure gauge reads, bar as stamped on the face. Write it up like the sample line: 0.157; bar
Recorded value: 19.75; bar
